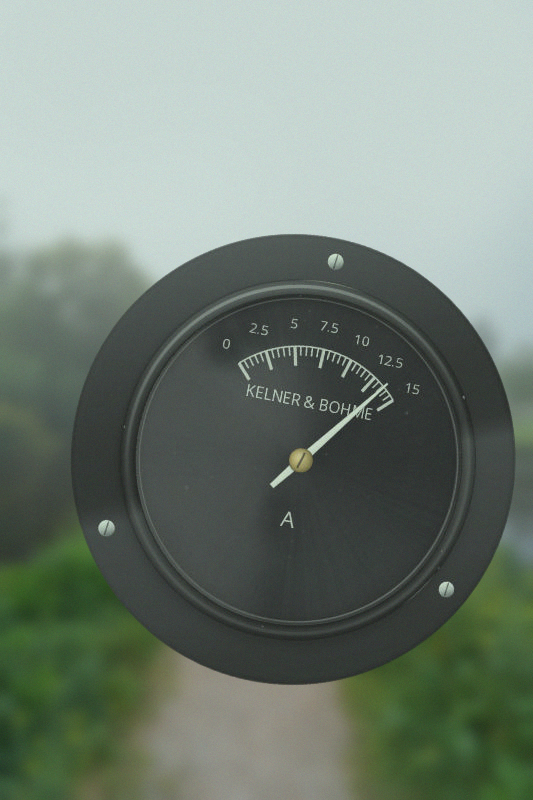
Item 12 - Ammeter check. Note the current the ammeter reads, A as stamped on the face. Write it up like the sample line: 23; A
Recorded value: 13.5; A
